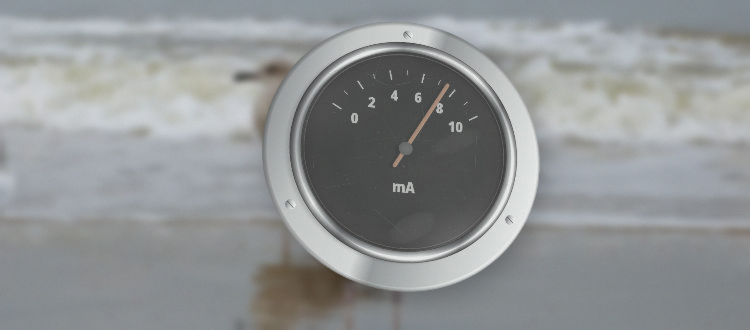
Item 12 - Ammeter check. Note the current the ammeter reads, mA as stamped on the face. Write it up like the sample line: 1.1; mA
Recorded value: 7.5; mA
